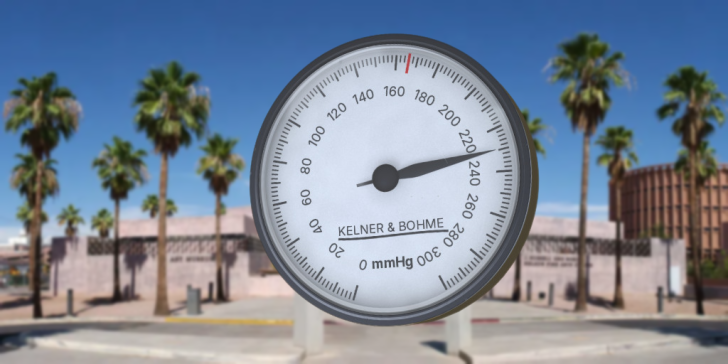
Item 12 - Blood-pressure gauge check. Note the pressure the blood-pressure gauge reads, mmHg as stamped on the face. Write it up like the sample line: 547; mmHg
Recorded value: 230; mmHg
